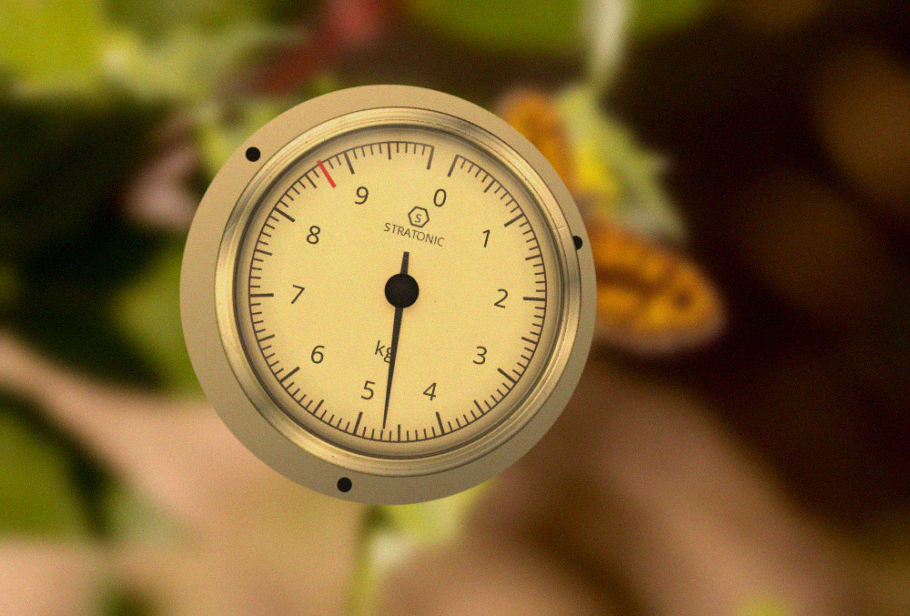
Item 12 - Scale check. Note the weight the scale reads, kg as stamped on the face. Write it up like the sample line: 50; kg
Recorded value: 4.7; kg
